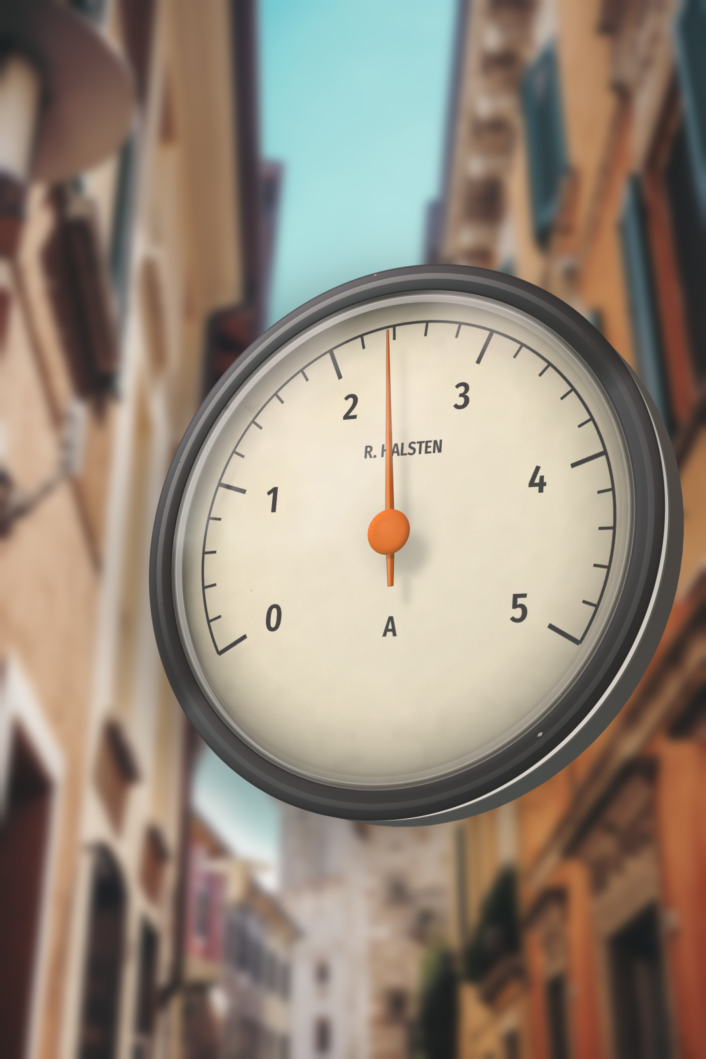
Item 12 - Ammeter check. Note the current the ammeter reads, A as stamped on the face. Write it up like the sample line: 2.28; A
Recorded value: 2.4; A
